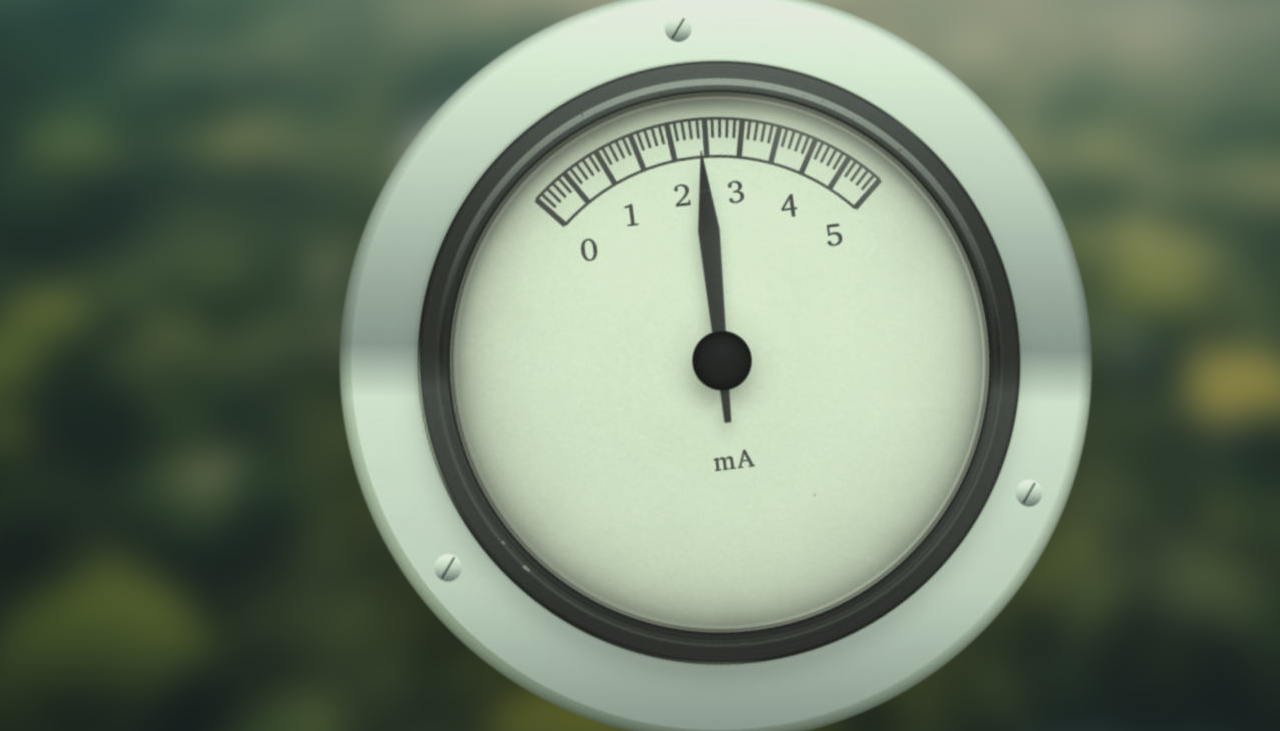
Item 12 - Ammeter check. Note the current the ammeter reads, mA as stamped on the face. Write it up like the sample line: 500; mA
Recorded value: 2.4; mA
